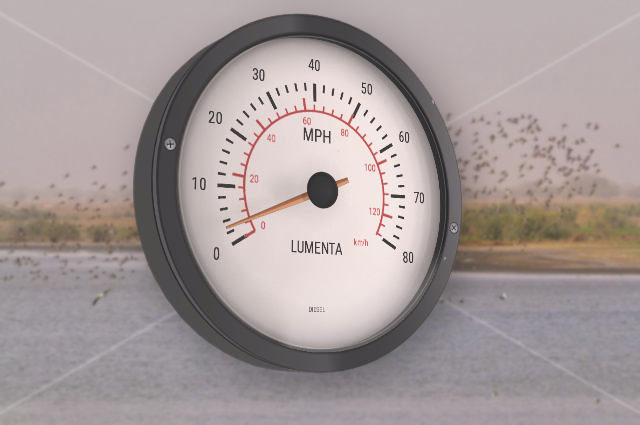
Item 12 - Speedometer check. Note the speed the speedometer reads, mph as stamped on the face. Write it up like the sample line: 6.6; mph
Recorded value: 3; mph
